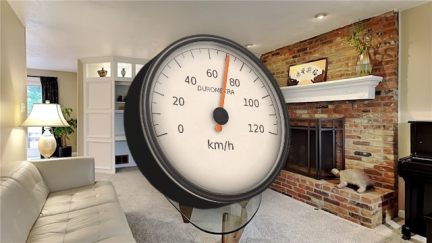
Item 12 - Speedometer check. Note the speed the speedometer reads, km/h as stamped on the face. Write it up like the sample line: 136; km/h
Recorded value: 70; km/h
